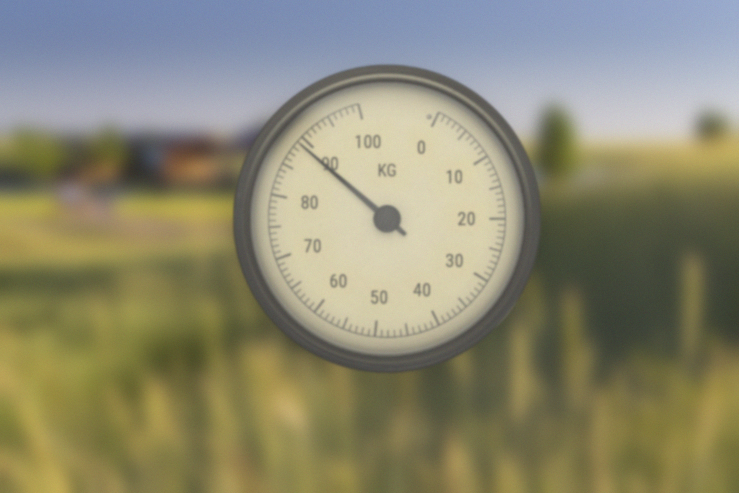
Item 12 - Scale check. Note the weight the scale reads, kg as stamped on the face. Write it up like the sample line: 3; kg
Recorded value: 89; kg
